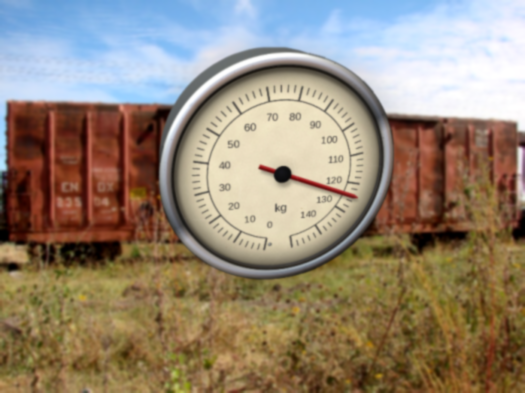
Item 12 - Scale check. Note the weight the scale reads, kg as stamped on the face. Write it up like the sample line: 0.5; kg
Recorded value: 124; kg
